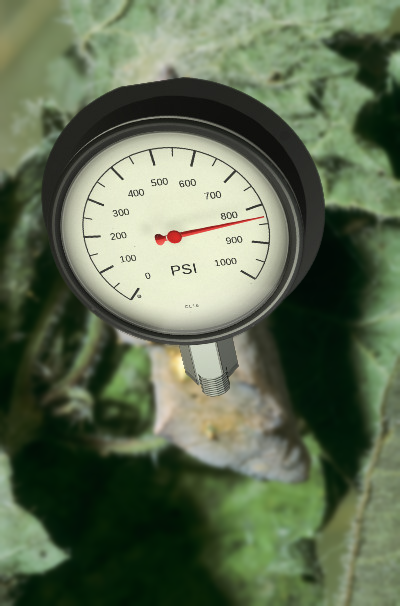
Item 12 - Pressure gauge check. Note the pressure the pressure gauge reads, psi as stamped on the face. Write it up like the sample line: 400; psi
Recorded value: 825; psi
